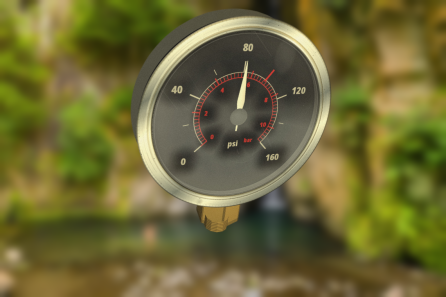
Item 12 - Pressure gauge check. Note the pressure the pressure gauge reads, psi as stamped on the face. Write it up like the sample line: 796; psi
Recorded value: 80; psi
